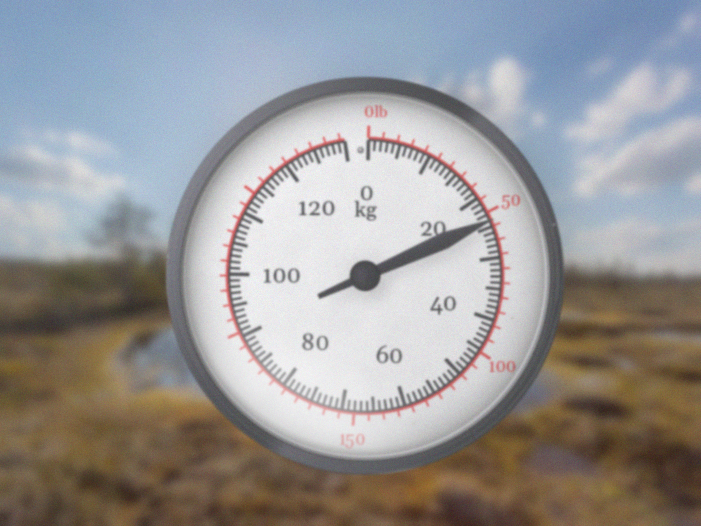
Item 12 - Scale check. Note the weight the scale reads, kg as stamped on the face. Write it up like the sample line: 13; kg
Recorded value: 24; kg
